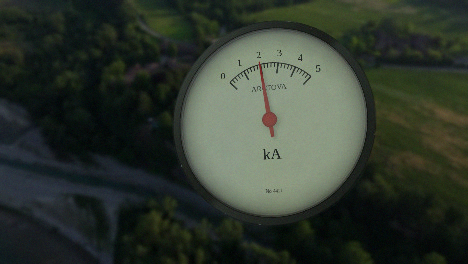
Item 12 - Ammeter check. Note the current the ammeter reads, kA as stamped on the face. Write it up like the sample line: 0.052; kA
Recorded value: 2; kA
